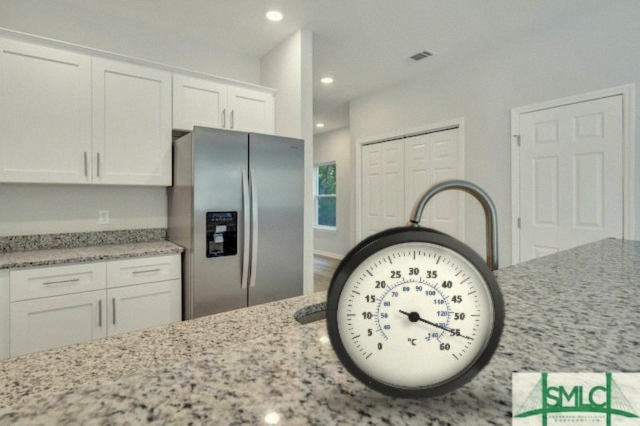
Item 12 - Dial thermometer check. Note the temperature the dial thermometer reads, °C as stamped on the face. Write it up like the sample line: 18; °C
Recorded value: 55; °C
